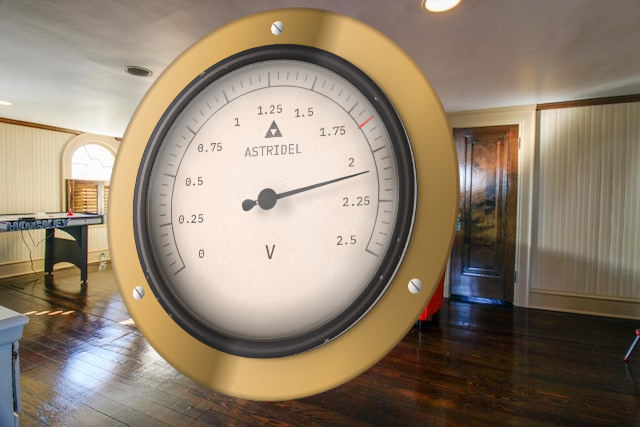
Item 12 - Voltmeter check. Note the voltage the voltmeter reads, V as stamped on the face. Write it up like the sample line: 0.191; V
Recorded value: 2.1; V
